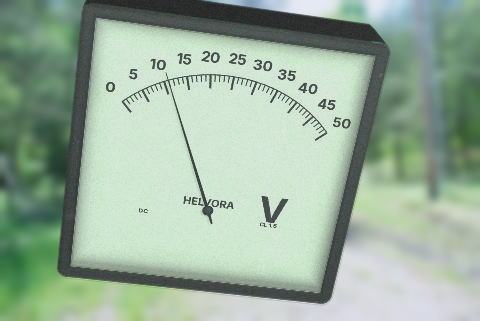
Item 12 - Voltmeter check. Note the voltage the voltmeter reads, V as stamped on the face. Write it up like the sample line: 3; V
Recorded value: 11; V
